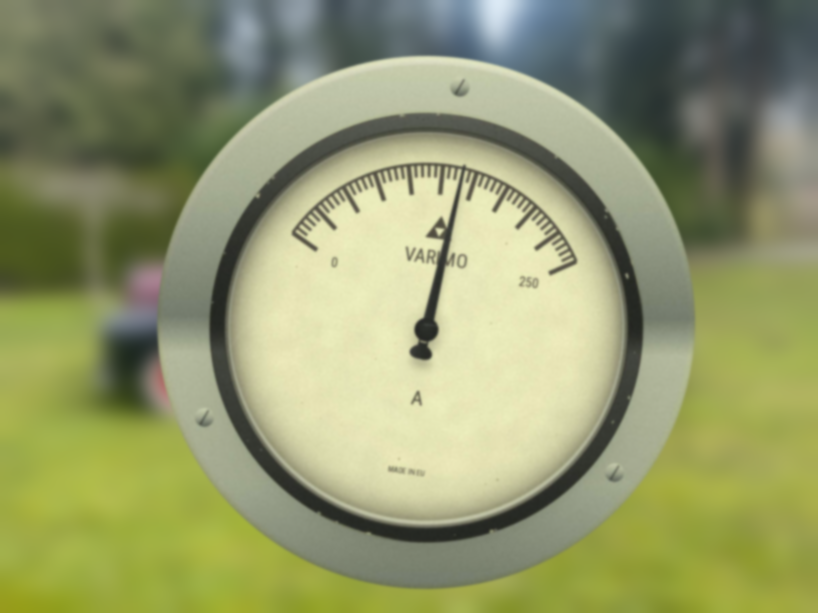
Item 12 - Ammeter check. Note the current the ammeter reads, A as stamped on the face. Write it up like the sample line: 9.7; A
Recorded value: 140; A
